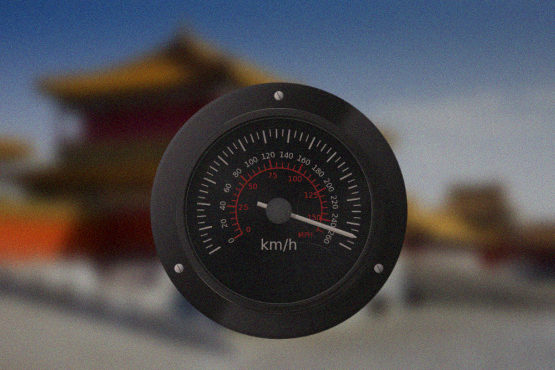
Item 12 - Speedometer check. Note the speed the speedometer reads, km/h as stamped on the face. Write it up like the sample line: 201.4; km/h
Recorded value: 250; km/h
